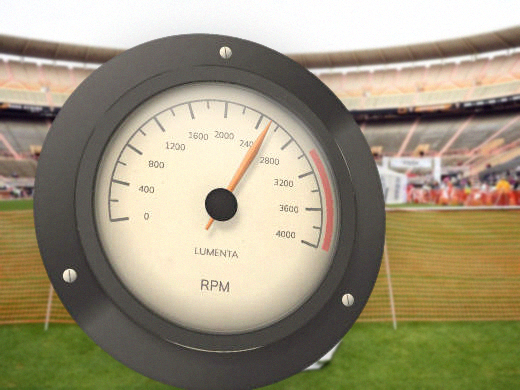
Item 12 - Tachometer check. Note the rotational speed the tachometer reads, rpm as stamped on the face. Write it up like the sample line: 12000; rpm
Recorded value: 2500; rpm
